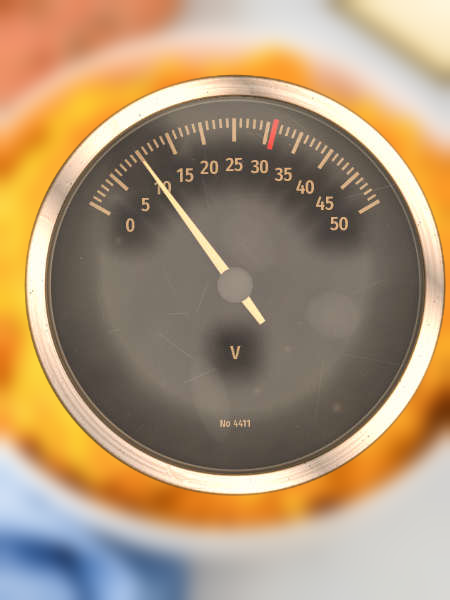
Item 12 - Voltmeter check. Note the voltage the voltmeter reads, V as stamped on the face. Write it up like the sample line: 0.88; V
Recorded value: 10; V
